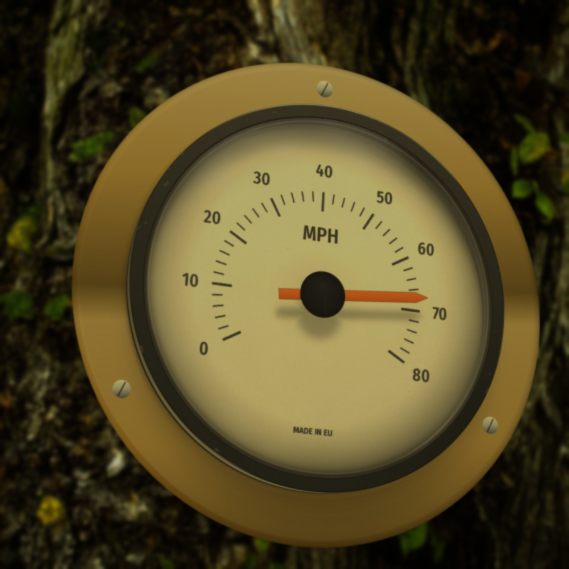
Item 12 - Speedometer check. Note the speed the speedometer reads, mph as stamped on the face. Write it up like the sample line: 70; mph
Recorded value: 68; mph
